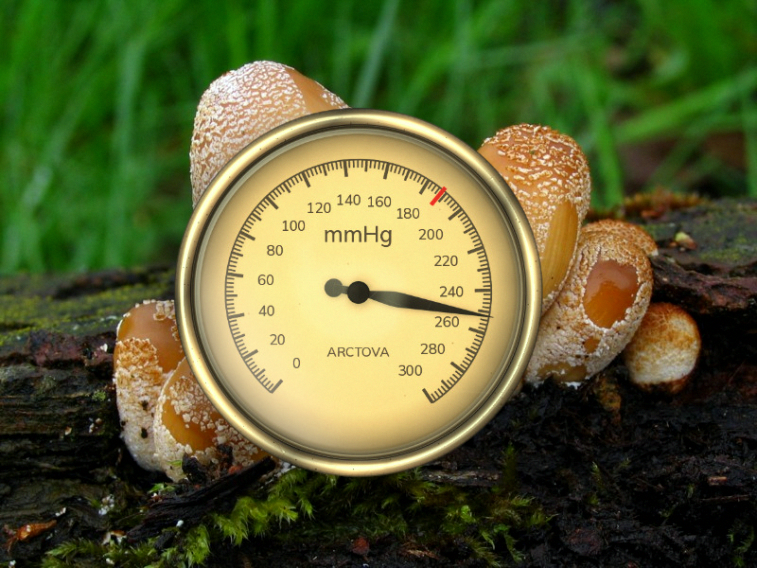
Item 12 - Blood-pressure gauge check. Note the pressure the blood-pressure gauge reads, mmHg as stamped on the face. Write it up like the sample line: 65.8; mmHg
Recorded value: 252; mmHg
